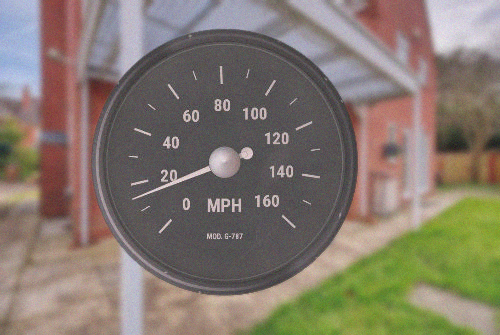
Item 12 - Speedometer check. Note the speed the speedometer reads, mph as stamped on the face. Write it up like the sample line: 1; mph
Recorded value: 15; mph
